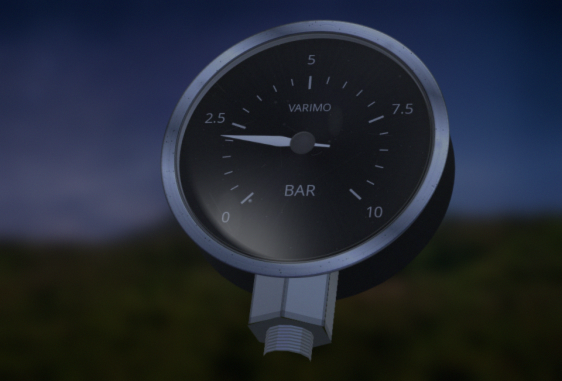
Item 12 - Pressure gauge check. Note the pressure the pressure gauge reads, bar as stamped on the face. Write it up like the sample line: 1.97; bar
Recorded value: 2; bar
